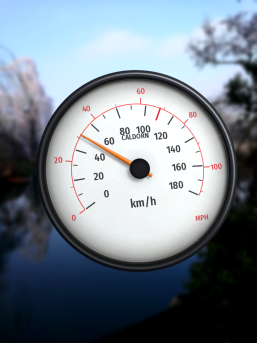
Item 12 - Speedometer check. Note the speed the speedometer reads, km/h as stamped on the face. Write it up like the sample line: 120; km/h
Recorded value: 50; km/h
